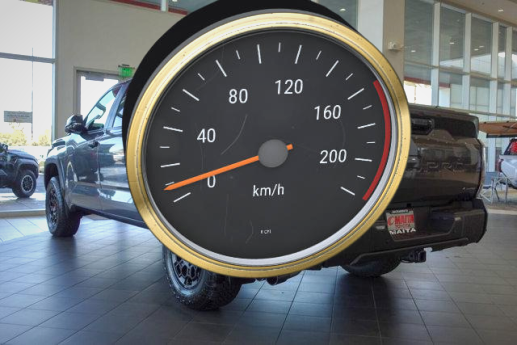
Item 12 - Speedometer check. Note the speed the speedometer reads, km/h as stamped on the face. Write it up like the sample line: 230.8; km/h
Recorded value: 10; km/h
